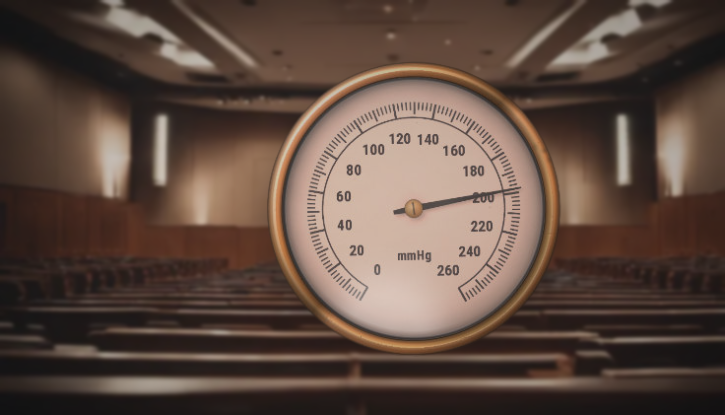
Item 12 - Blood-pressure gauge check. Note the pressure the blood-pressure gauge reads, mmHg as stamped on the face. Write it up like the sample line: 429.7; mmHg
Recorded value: 198; mmHg
